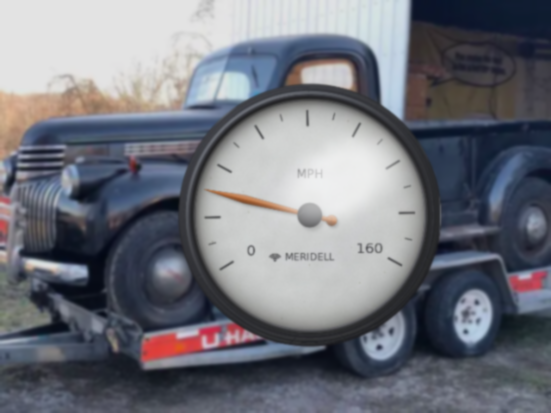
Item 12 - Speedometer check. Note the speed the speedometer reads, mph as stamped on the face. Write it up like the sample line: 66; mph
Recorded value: 30; mph
